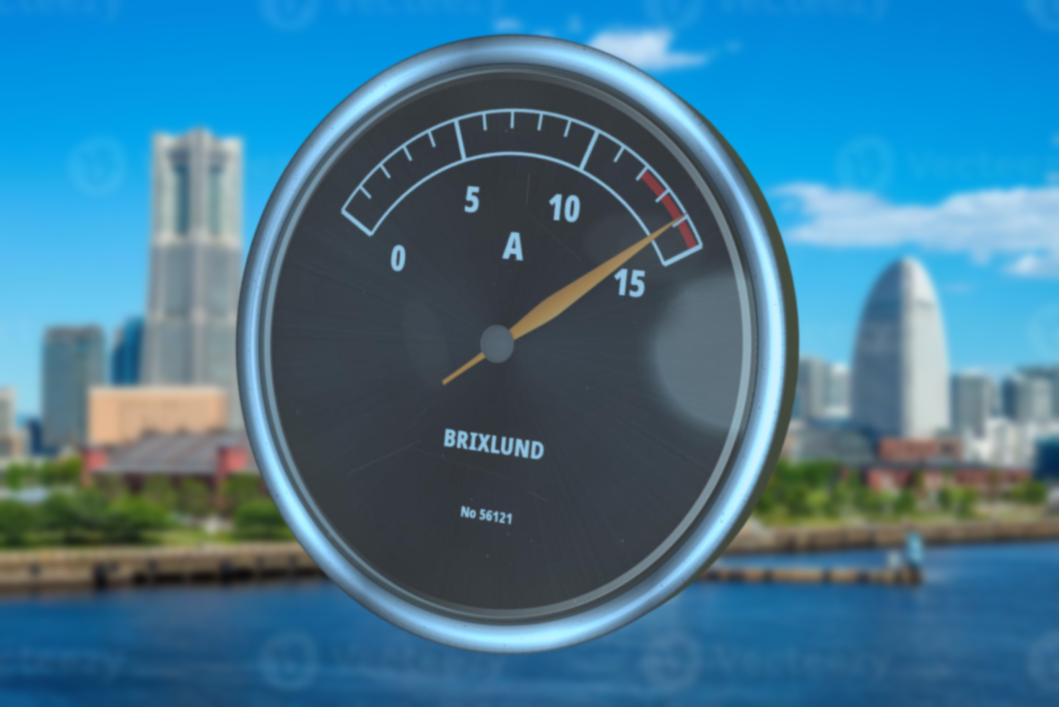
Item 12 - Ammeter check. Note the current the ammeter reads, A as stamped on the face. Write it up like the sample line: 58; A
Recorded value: 14; A
